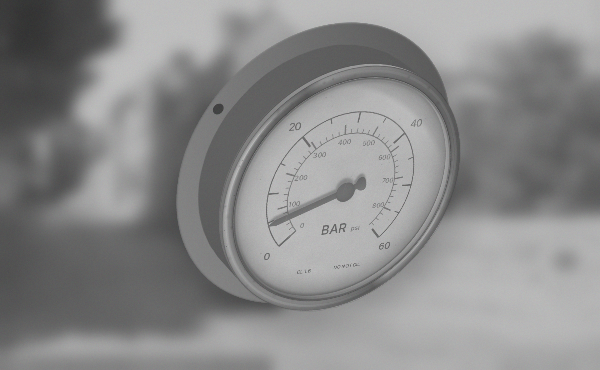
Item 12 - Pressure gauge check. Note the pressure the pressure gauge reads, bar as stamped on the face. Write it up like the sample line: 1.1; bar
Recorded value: 5; bar
